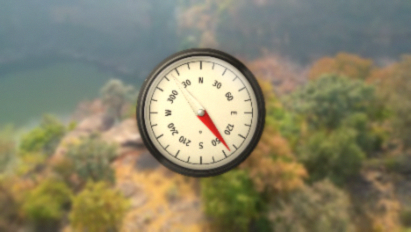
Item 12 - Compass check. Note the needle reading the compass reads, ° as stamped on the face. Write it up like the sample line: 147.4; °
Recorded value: 142.5; °
